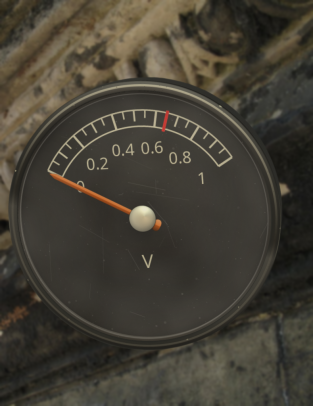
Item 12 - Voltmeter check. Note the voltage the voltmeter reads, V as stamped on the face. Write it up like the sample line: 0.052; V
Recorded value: 0; V
